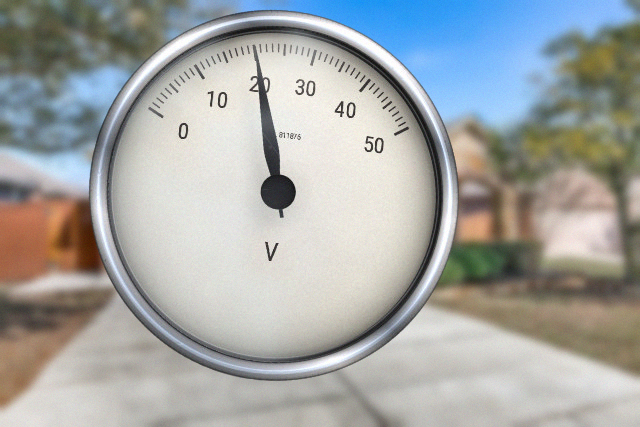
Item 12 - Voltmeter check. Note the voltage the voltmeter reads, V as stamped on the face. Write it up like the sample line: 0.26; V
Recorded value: 20; V
